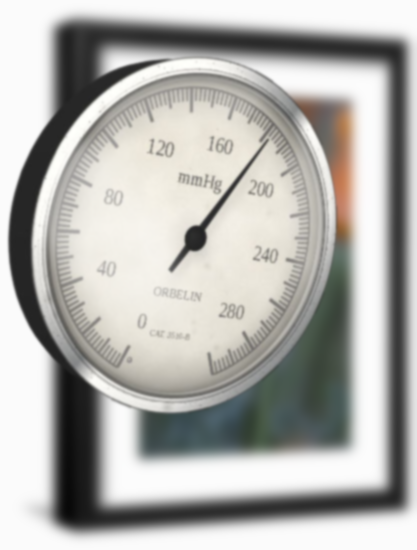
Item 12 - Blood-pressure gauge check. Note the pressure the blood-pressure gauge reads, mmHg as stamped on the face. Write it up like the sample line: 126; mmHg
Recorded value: 180; mmHg
